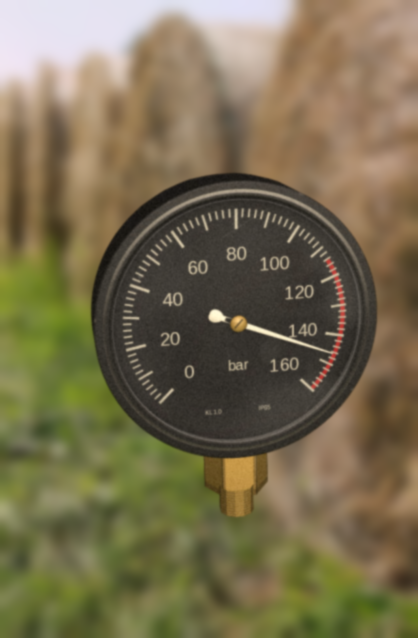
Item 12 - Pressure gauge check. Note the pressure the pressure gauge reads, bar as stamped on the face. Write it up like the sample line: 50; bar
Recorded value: 146; bar
